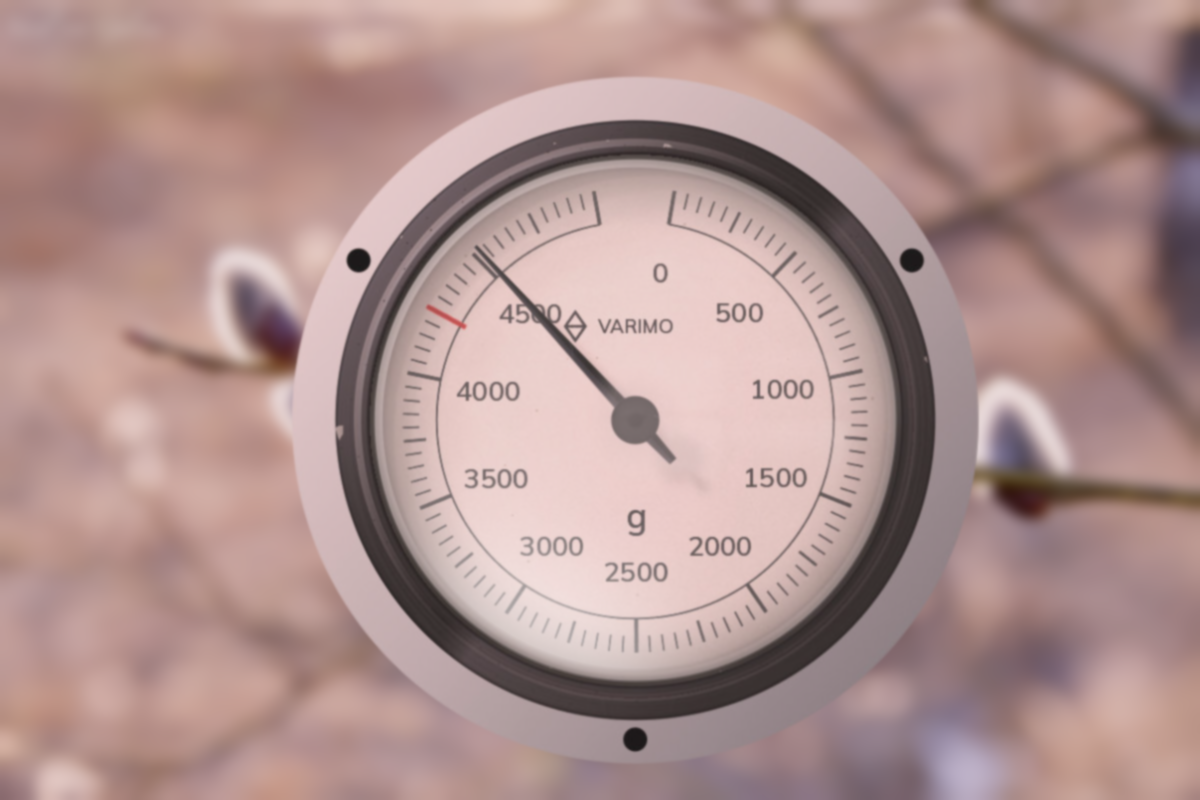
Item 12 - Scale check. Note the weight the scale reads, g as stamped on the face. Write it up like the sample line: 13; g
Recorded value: 4525; g
